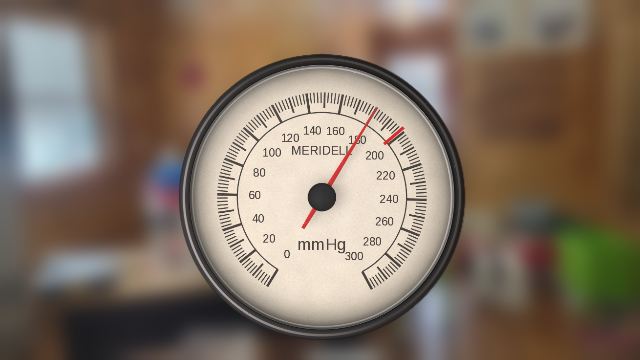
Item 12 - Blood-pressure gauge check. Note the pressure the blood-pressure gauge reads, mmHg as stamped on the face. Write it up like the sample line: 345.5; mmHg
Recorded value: 180; mmHg
